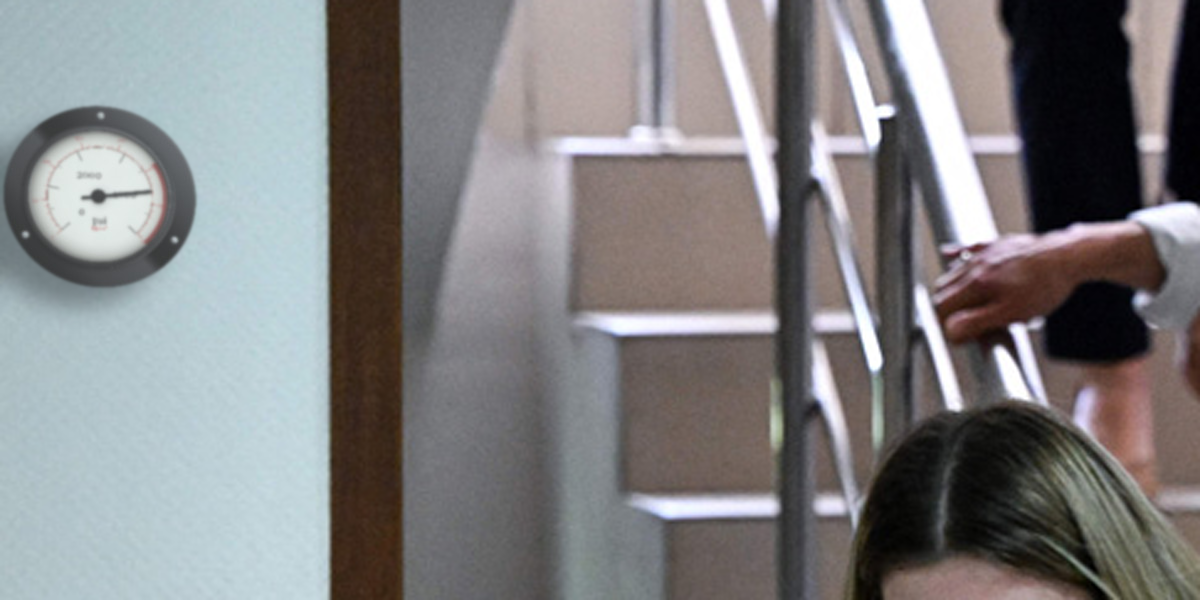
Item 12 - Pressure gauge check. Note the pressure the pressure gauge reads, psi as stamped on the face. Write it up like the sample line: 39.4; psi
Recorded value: 4000; psi
